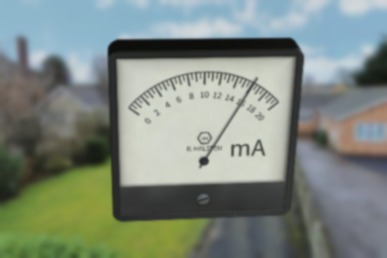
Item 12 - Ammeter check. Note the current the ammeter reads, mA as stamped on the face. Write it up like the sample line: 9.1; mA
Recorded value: 16; mA
